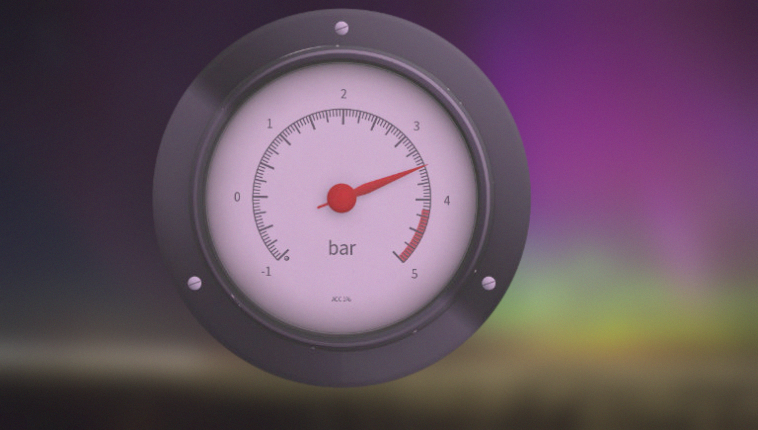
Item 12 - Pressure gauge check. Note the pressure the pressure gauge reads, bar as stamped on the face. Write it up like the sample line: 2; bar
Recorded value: 3.5; bar
